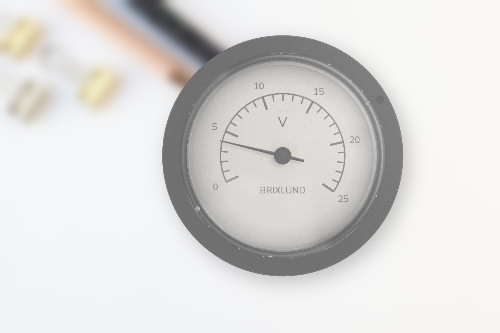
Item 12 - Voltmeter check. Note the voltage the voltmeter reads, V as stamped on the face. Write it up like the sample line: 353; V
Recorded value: 4; V
